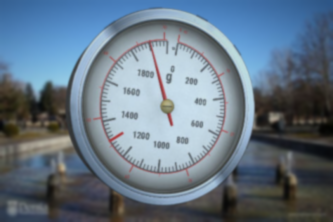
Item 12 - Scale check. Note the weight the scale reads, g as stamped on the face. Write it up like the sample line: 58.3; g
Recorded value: 1900; g
